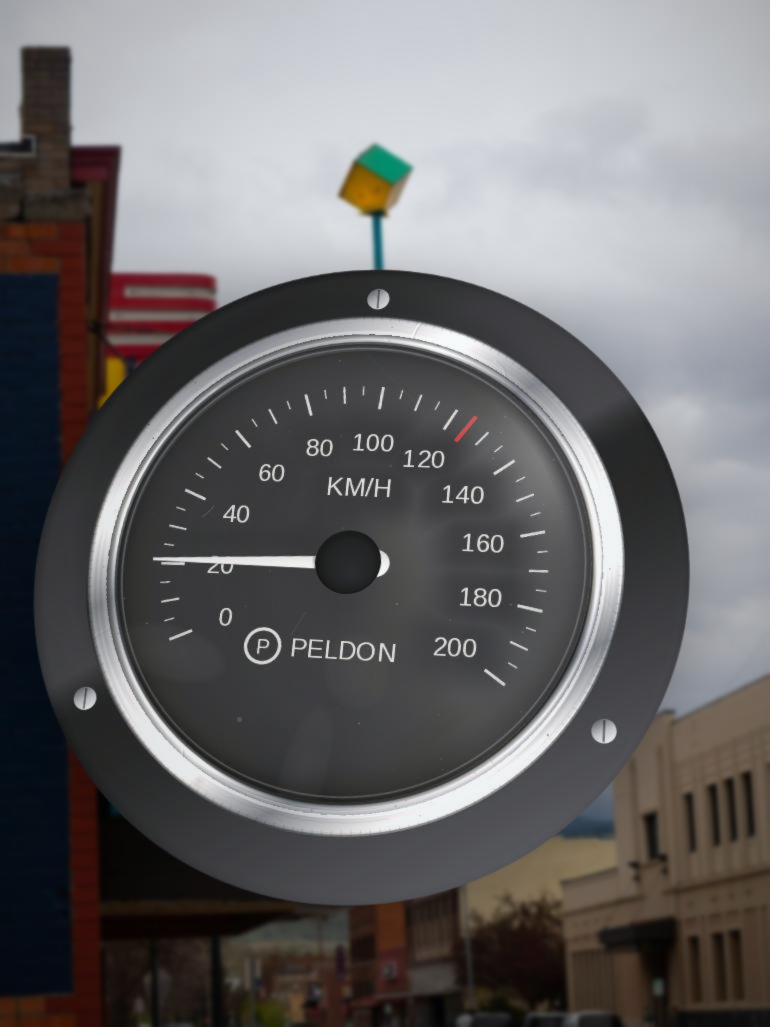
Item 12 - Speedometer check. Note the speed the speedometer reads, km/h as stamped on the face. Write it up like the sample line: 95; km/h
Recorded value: 20; km/h
